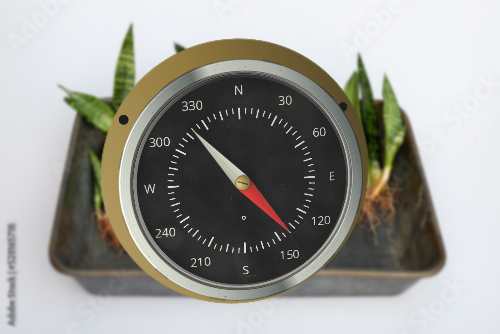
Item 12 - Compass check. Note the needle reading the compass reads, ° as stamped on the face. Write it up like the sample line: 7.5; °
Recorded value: 140; °
